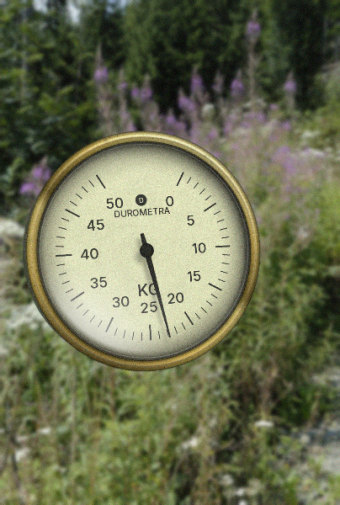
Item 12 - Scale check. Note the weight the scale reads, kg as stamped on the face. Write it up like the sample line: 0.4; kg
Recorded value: 23; kg
